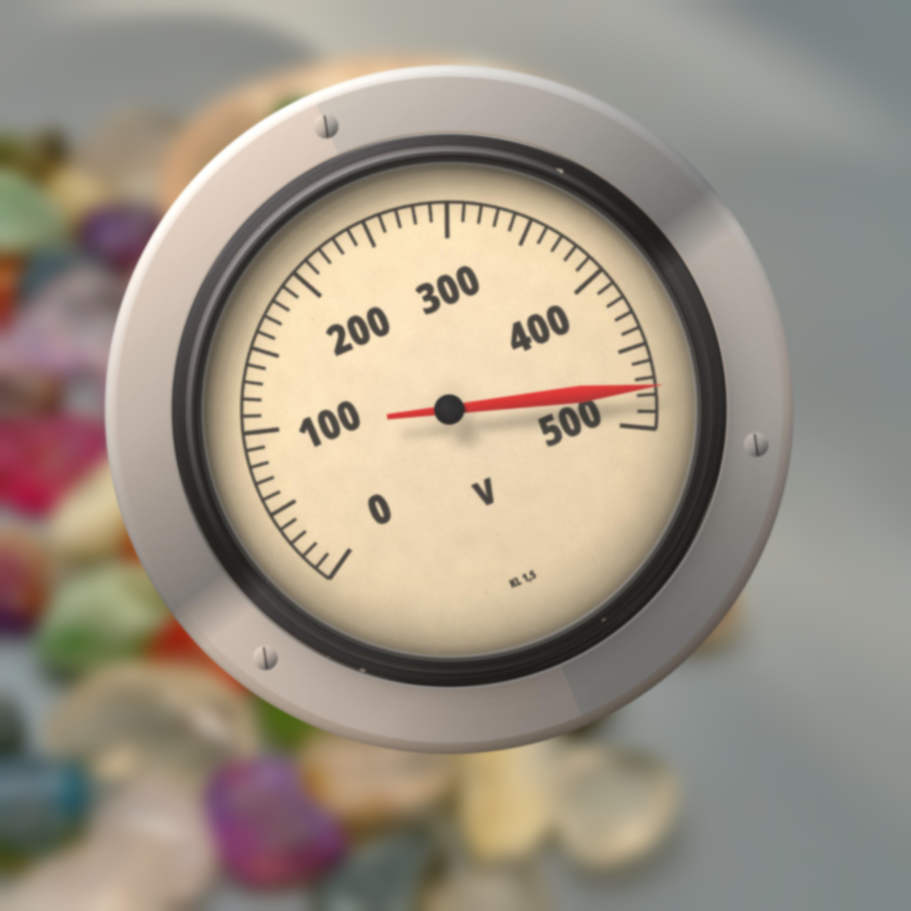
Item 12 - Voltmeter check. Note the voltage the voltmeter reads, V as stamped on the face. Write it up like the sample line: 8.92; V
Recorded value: 475; V
